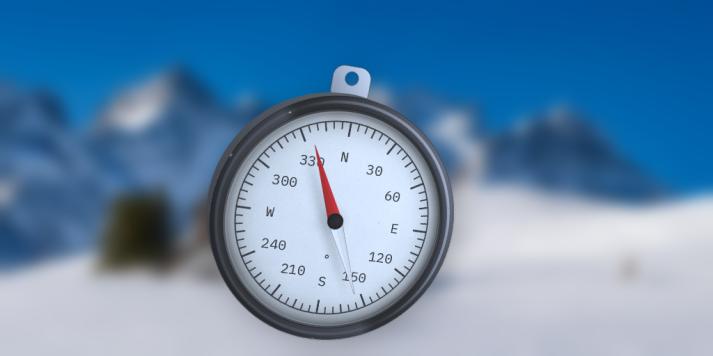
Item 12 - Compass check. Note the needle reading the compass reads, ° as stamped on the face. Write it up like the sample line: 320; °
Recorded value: 335; °
